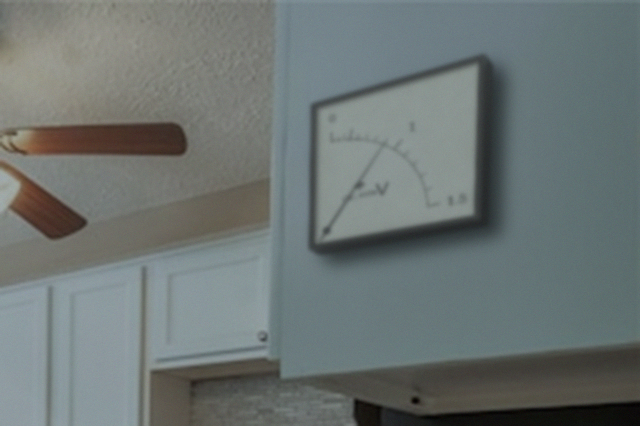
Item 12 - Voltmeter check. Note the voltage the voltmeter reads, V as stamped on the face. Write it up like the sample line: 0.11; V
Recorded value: 0.9; V
